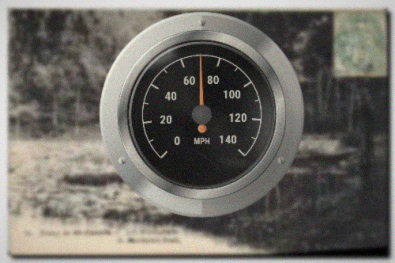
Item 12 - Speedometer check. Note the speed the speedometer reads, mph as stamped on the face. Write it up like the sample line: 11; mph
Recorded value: 70; mph
